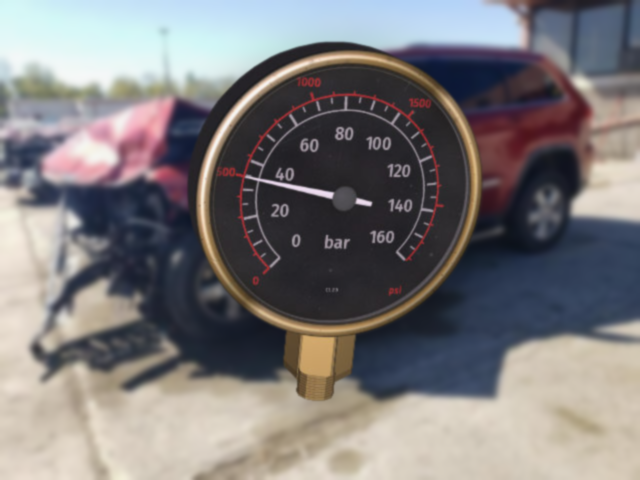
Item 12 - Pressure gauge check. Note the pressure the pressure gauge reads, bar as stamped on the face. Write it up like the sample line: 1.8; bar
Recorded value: 35; bar
